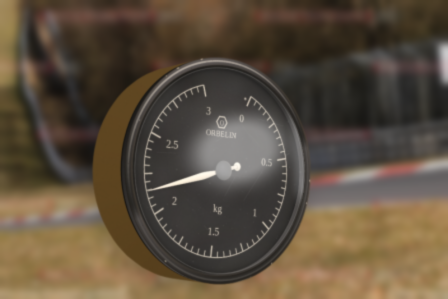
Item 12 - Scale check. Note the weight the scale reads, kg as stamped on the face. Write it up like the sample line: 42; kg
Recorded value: 2.15; kg
